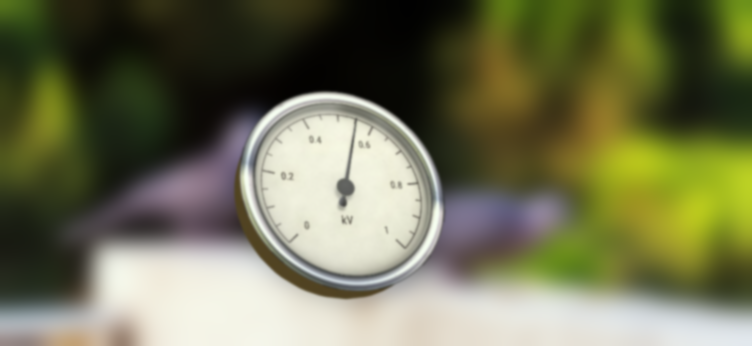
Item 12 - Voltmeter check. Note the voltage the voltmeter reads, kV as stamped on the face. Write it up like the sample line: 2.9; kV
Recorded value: 0.55; kV
